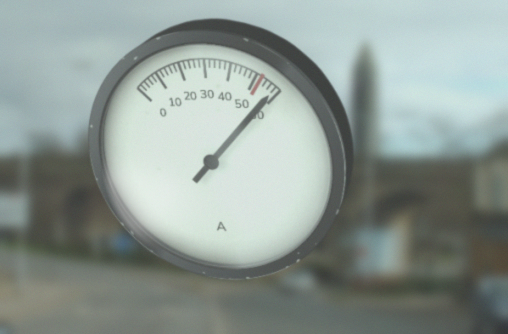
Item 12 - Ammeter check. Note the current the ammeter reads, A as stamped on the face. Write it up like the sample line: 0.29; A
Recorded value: 58; A
